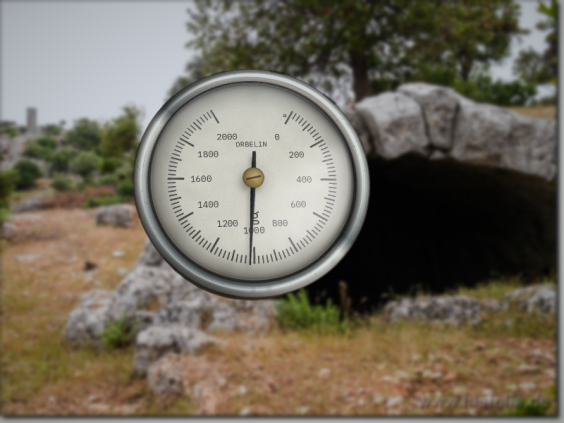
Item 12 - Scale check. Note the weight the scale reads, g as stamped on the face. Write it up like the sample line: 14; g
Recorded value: 1020; g
